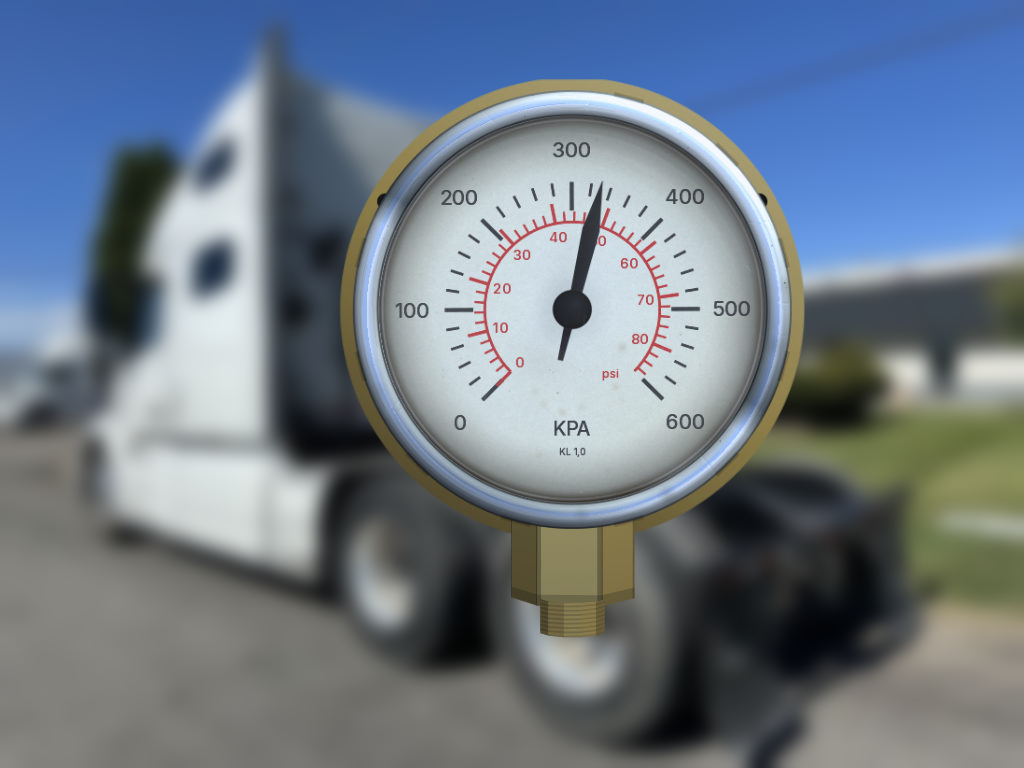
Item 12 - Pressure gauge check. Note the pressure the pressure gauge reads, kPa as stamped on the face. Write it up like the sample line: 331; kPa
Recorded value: 330; kPa
